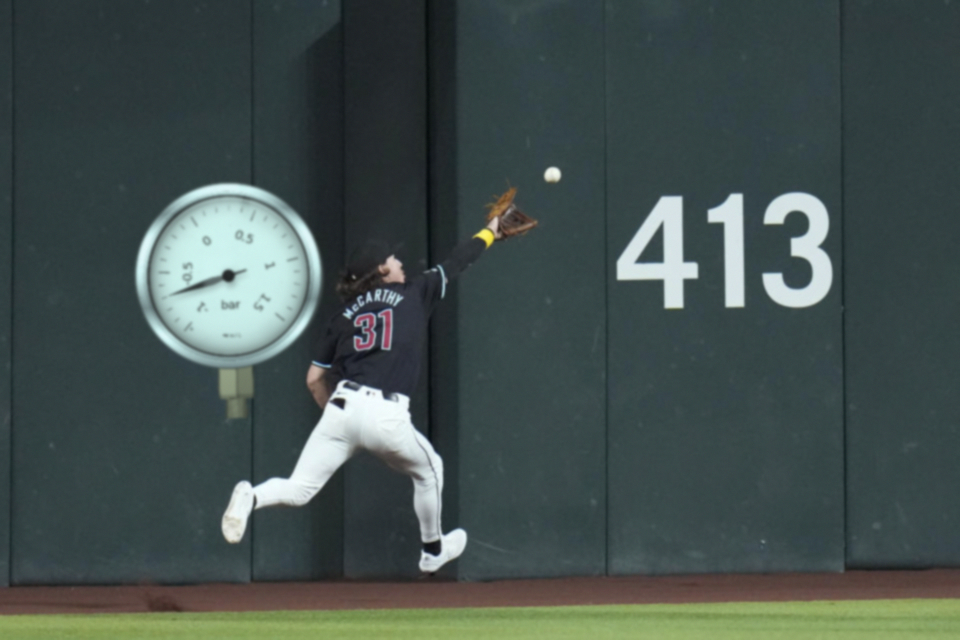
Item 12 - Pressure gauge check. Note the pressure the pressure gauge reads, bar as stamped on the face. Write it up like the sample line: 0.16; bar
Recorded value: -0.7; bar
